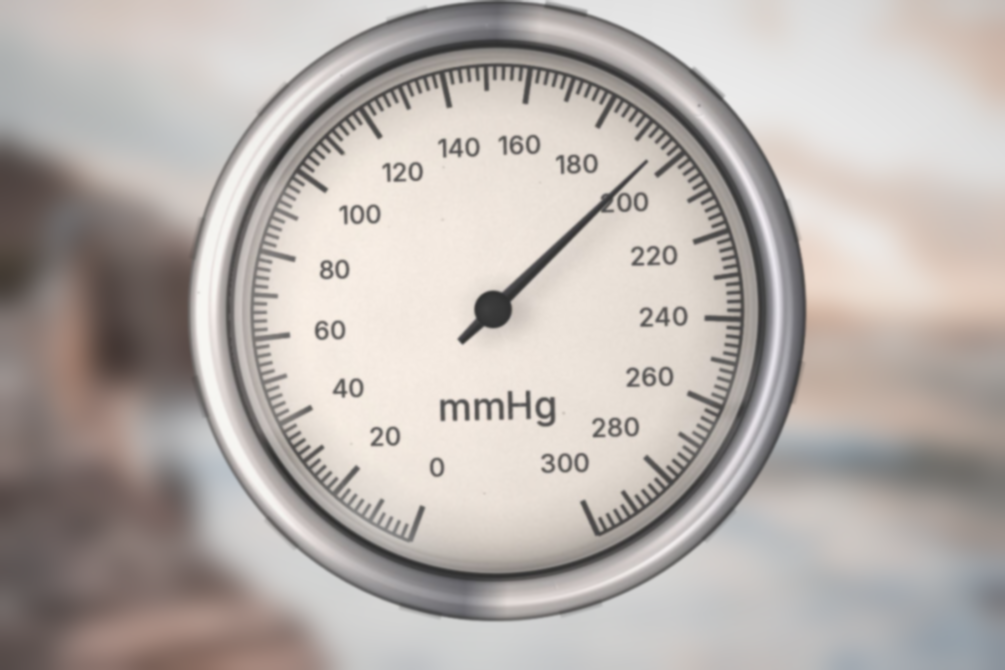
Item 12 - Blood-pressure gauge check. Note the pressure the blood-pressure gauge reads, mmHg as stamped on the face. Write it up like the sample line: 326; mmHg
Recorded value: 196; mmHg
